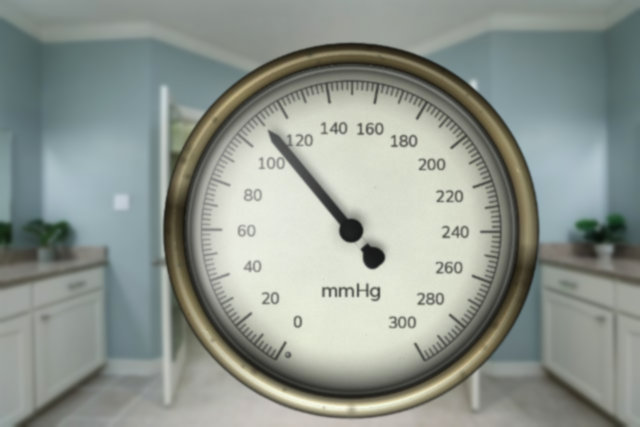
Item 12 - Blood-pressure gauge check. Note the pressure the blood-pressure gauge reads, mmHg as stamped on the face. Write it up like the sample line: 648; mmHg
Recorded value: 110; mmHg
